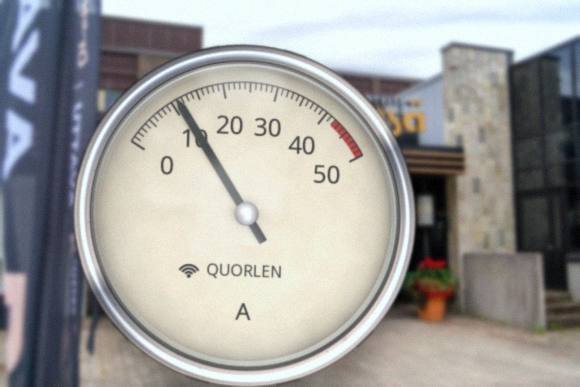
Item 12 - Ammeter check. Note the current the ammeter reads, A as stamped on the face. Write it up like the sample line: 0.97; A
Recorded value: 11; A
